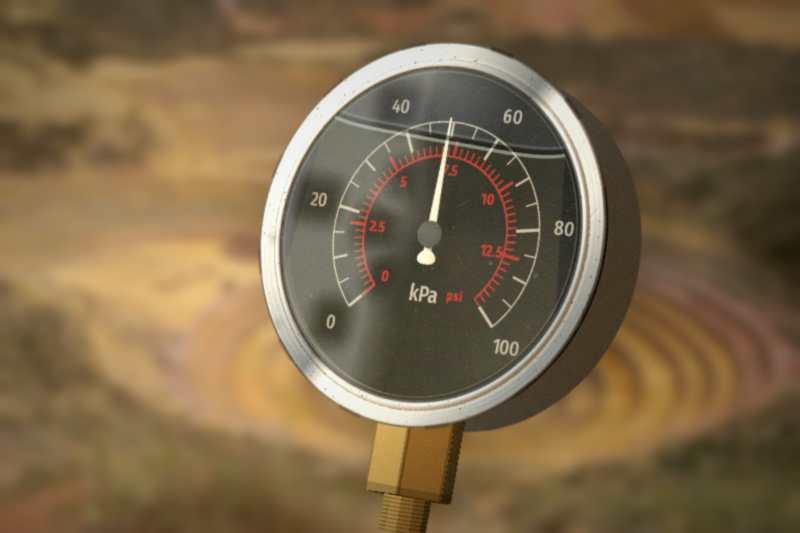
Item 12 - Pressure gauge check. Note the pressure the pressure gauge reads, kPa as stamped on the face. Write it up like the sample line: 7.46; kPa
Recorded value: 50; kPa
